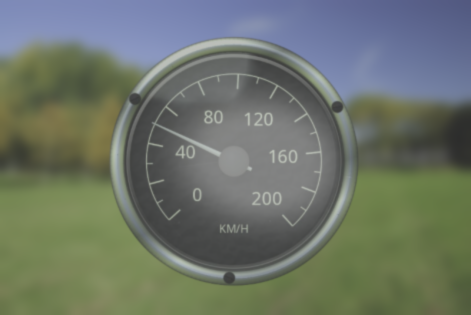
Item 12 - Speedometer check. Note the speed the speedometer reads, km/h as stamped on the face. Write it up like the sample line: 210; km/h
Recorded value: 50; km/h
